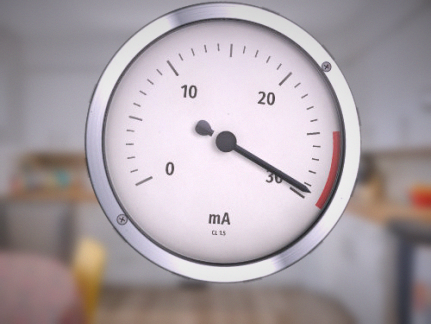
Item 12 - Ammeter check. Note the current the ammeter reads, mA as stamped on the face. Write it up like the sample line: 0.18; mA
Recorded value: 29.5; mA
